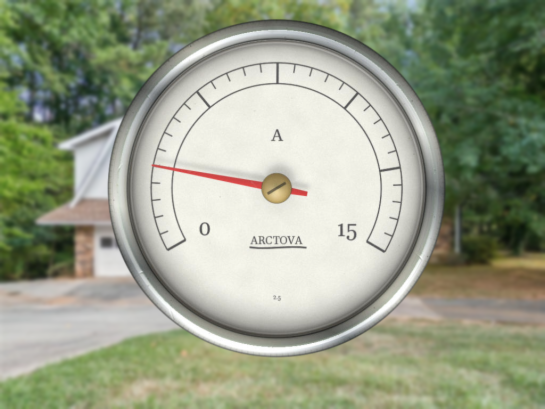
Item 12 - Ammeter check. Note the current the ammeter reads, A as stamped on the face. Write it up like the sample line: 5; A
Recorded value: 2.5; A
